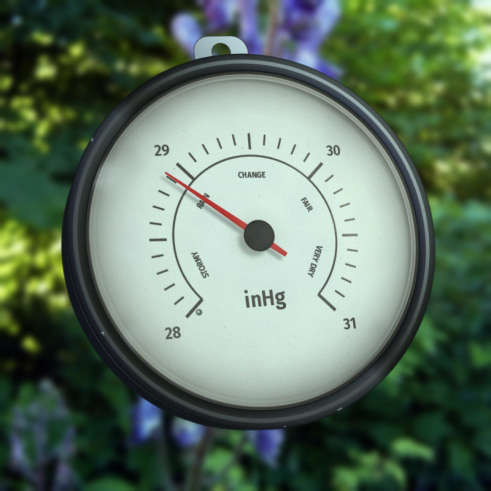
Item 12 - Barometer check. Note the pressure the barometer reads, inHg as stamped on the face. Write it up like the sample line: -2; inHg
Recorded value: 28.9; inHg
